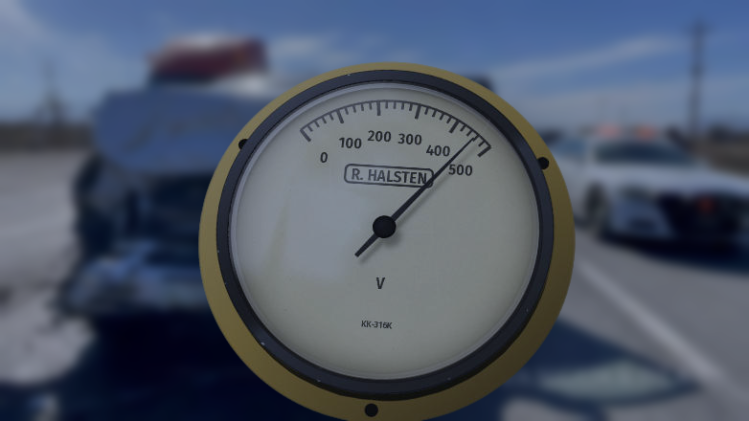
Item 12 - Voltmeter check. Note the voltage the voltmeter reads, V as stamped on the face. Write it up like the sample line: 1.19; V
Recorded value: 460; V
